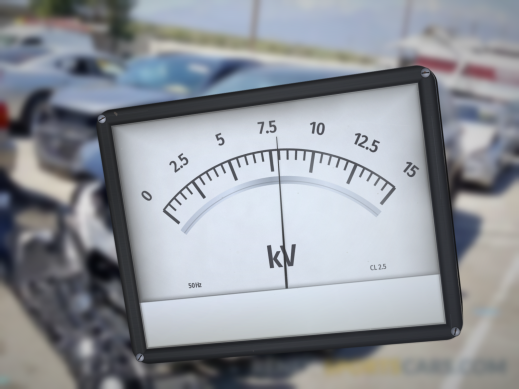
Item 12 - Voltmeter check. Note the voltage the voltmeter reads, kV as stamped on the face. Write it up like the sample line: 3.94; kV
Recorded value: 8; kV
